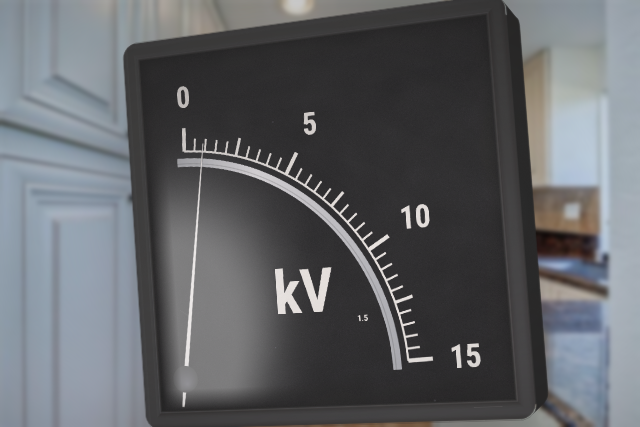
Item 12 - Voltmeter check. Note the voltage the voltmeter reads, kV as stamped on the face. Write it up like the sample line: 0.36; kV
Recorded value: 1; kV
